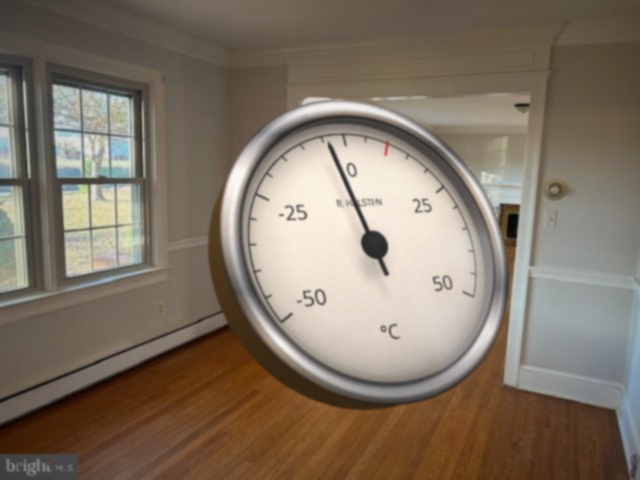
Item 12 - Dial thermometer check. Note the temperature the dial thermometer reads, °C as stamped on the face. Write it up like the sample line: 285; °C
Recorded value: -5; °C
